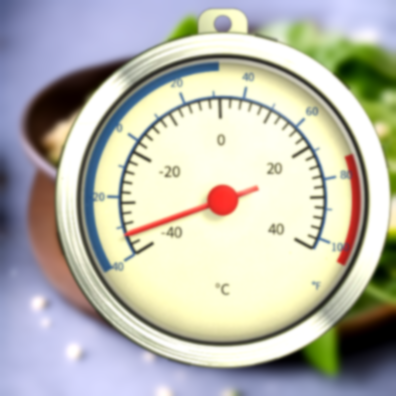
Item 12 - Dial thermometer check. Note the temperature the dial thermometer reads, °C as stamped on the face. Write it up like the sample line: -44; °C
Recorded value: -36; °C
